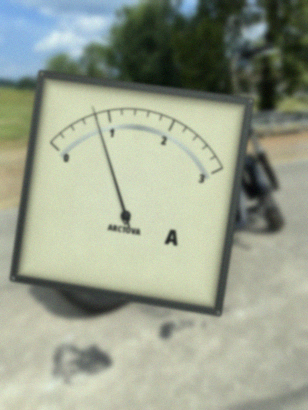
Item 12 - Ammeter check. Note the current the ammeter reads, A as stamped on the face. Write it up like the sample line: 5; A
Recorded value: 0.8; A
